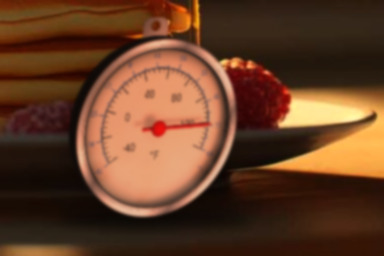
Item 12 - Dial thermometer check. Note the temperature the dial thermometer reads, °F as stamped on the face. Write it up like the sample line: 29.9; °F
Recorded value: 120; °F
